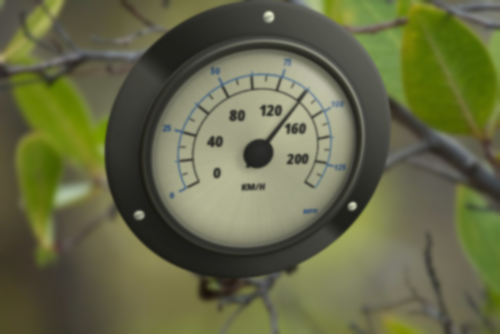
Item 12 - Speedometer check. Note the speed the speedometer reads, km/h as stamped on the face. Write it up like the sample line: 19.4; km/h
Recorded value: 140; km/h
